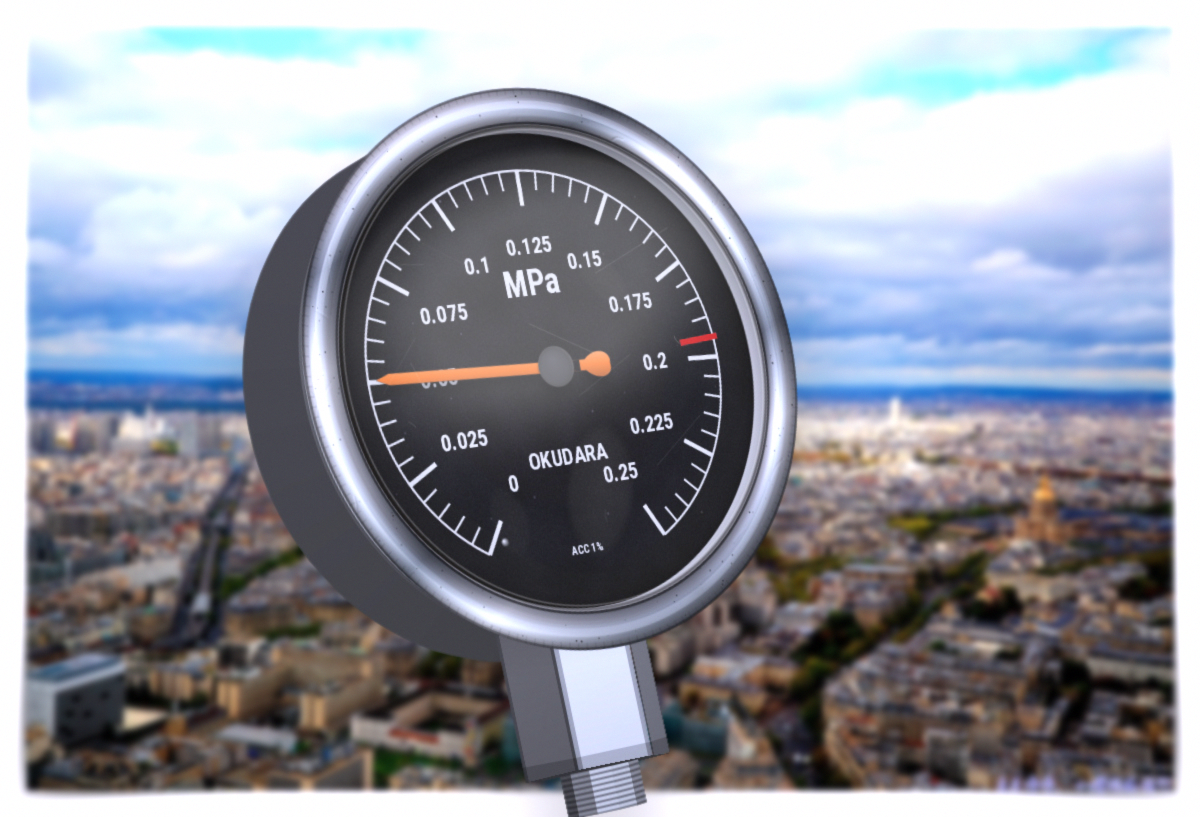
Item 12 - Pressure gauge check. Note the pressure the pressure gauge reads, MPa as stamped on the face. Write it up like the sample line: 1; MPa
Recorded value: 0.05; MPa
